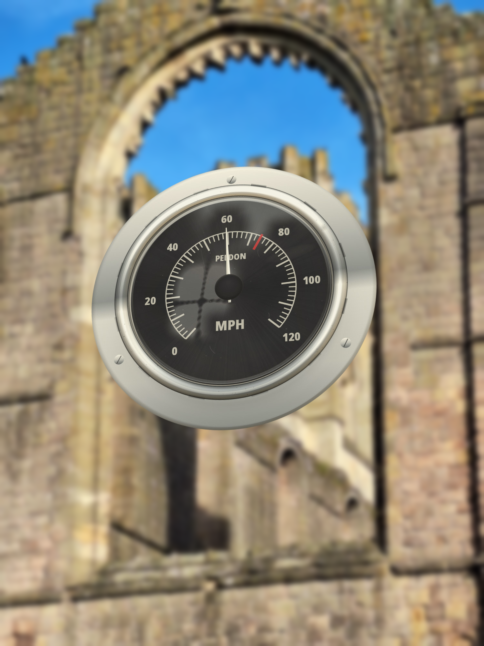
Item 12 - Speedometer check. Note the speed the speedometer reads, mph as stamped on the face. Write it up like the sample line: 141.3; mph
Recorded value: 60; mph
